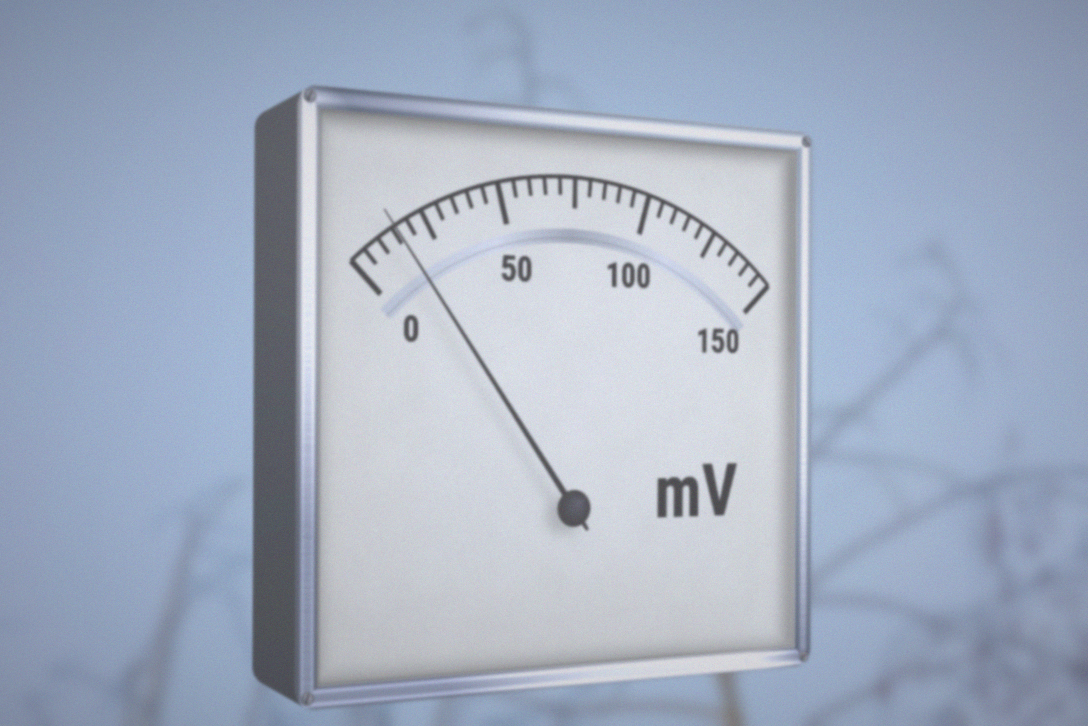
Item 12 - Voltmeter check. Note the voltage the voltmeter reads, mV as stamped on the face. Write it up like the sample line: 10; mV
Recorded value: 15; mV
